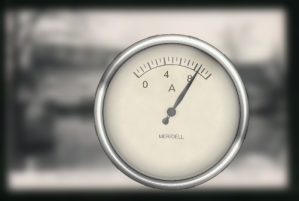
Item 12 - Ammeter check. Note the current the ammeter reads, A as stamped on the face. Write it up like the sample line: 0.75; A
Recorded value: 8.5; A
